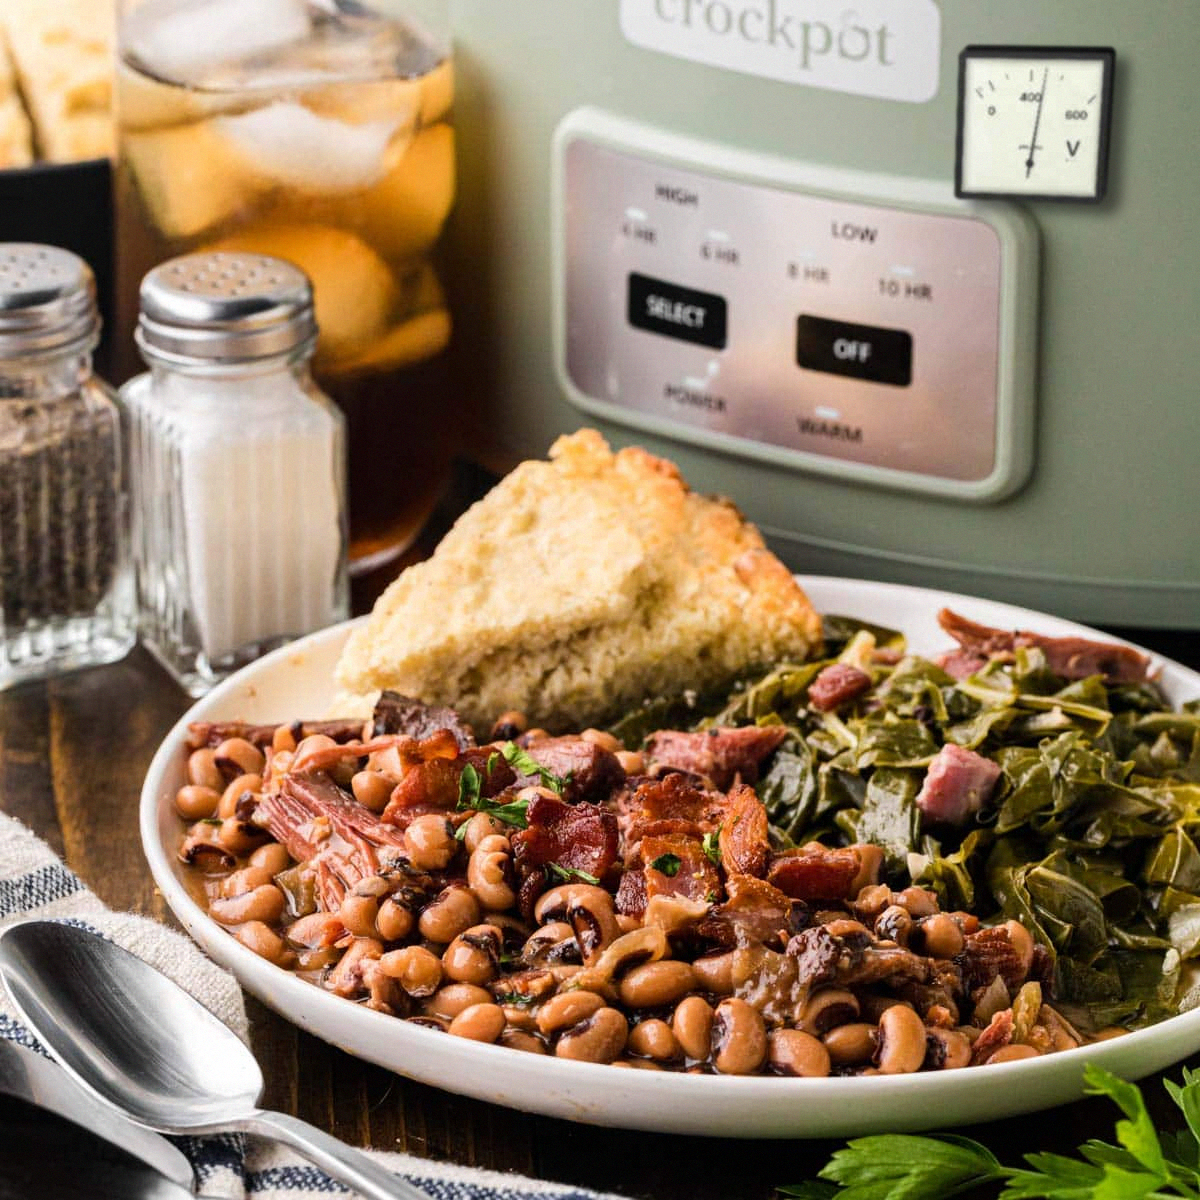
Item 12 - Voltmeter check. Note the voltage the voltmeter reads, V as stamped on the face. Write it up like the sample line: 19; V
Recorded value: 450; V
